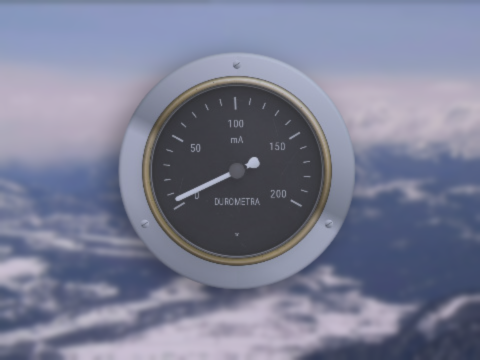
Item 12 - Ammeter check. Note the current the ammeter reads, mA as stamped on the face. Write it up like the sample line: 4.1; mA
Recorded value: 5; mA
